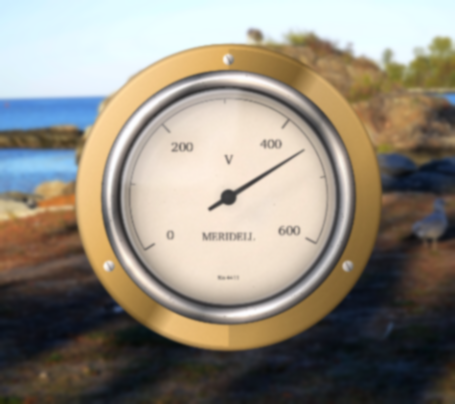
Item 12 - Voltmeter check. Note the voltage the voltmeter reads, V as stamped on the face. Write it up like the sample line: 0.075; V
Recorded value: 450; V
